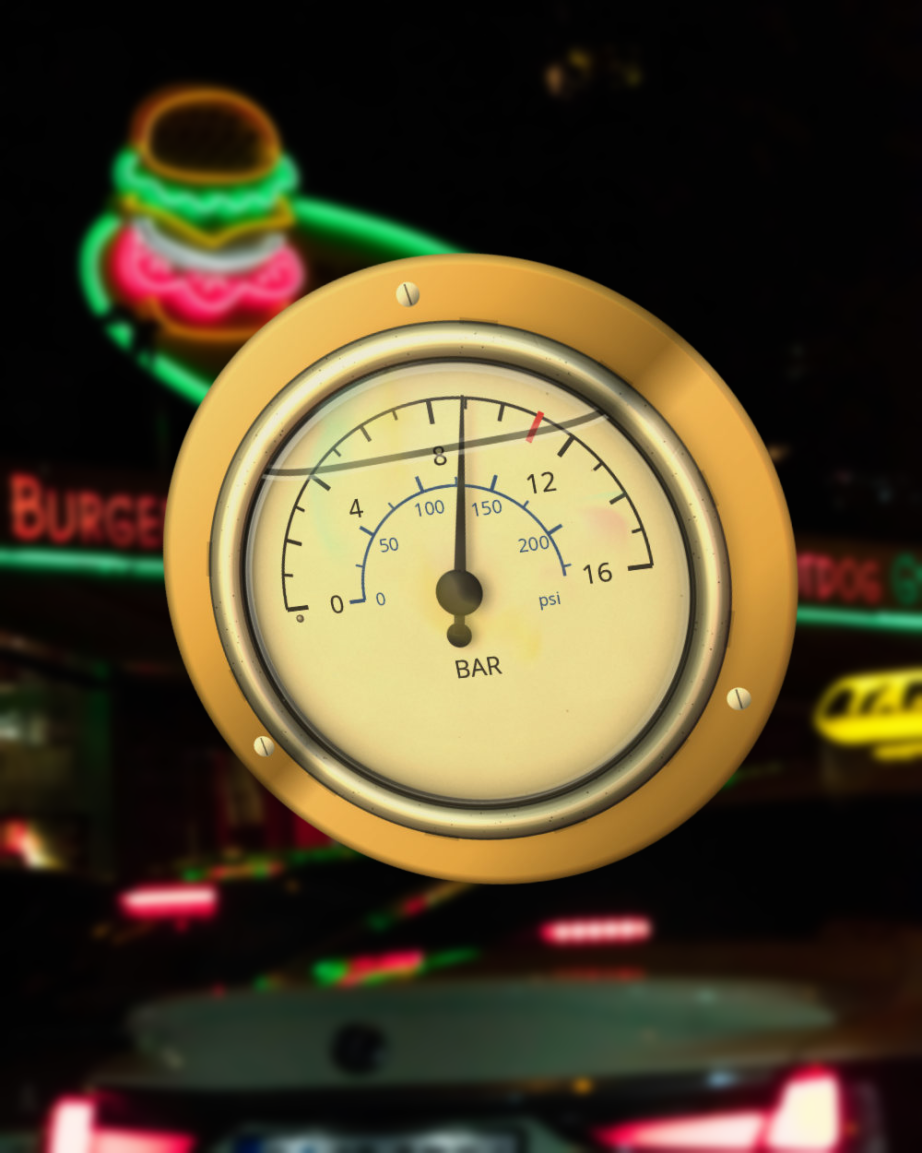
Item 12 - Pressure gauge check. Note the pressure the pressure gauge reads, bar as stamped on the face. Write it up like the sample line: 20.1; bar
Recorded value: 9; bar
